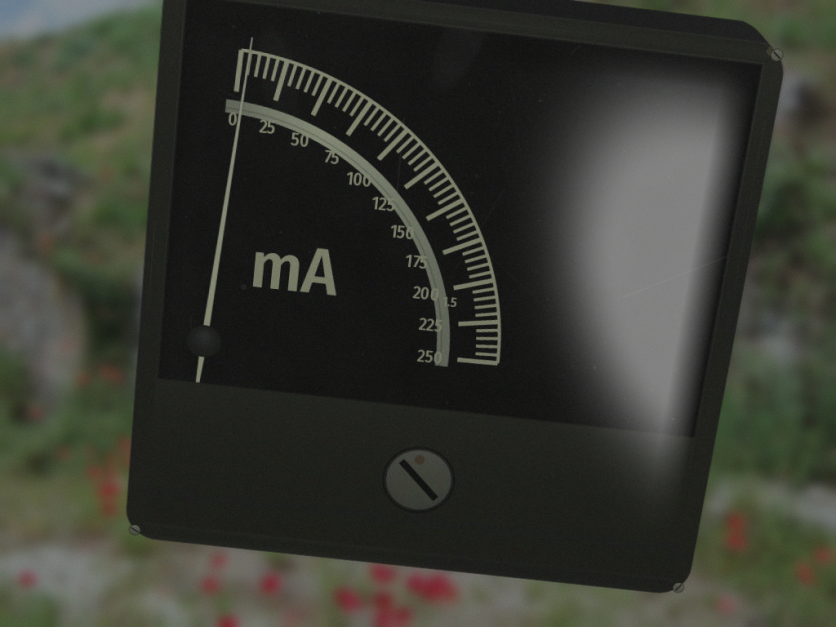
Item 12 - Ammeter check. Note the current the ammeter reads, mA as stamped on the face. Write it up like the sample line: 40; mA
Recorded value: 5; mA
